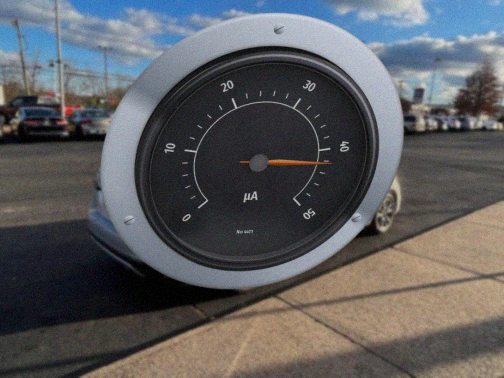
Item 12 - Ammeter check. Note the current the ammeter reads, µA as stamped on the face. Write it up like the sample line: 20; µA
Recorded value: 42; µA
